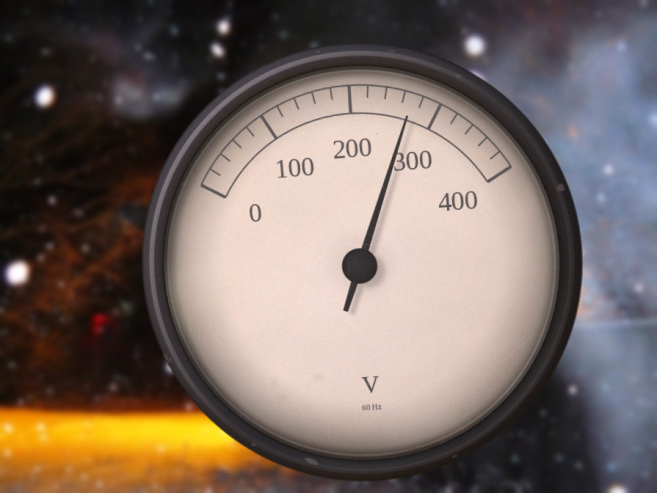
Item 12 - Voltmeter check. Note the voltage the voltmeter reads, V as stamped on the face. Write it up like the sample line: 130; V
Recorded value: 270; V
